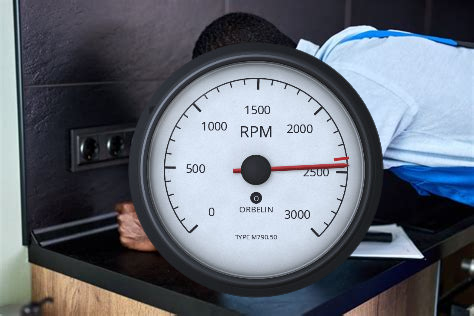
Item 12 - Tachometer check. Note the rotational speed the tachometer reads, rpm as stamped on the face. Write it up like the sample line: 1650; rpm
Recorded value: 2450; rpm
